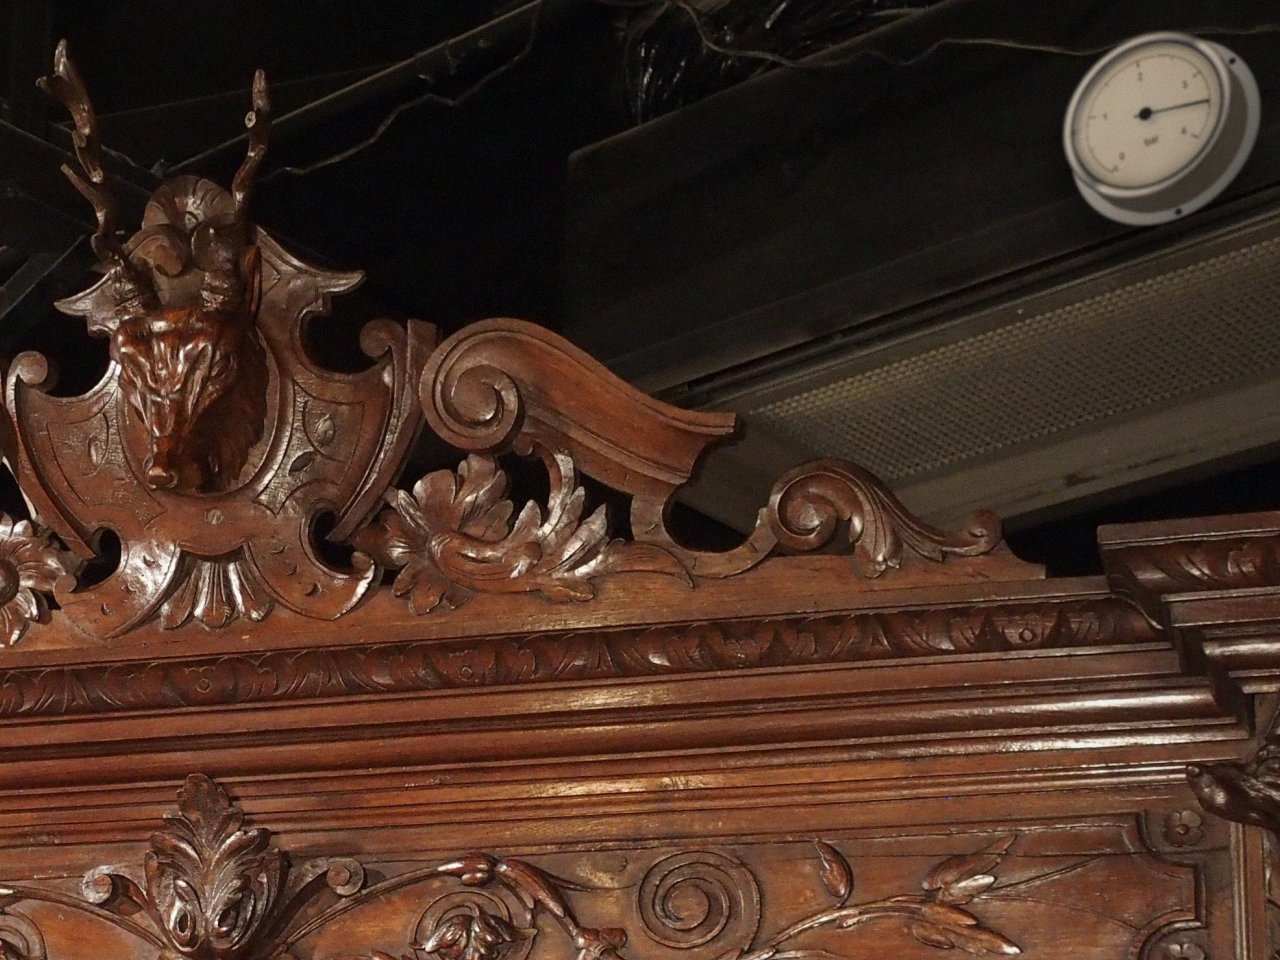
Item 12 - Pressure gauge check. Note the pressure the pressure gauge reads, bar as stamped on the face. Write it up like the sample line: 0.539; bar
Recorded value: 3.5; bar
